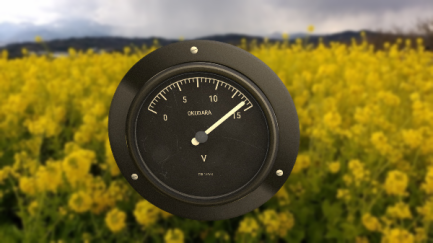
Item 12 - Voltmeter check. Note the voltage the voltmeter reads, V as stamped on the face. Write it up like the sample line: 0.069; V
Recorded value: 14; V
